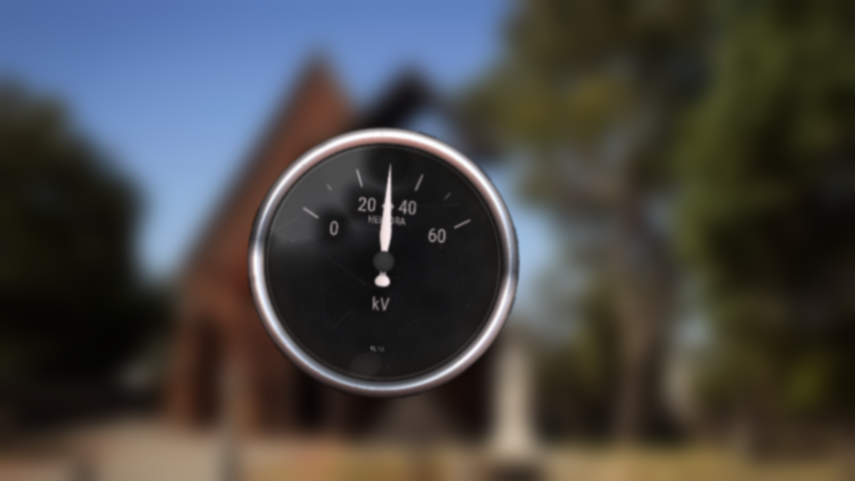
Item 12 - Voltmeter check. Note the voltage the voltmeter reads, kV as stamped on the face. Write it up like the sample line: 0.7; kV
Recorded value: 30; kV
